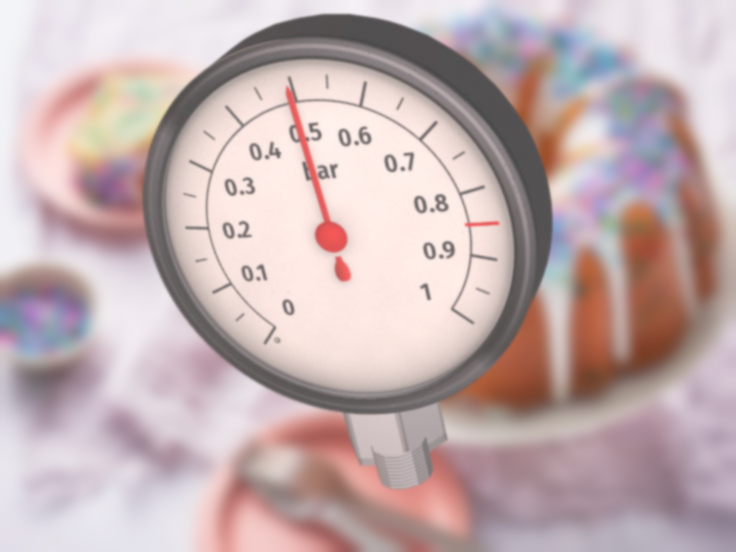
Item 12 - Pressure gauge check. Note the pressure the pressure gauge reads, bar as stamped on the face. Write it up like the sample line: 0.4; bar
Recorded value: 0.5; bar
